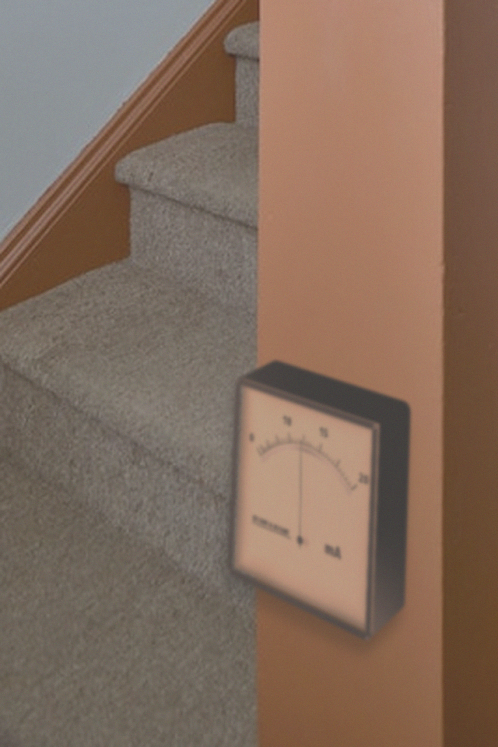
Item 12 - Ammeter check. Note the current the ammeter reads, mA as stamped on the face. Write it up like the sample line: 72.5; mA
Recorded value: 12.5; mA
